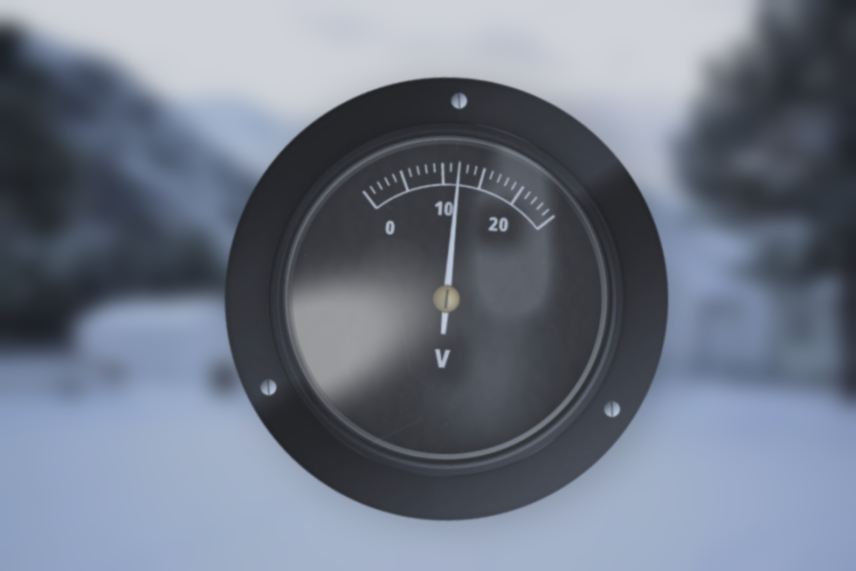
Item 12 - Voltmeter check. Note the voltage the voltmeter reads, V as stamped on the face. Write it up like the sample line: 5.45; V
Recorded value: 12; V
